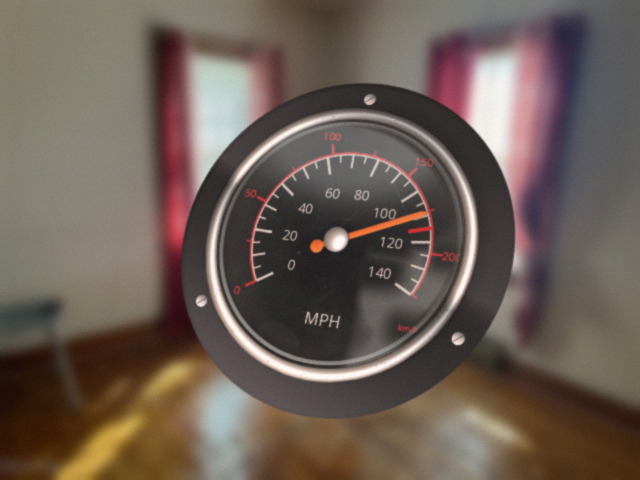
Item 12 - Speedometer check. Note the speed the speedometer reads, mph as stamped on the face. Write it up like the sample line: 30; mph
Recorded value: 110; mph
